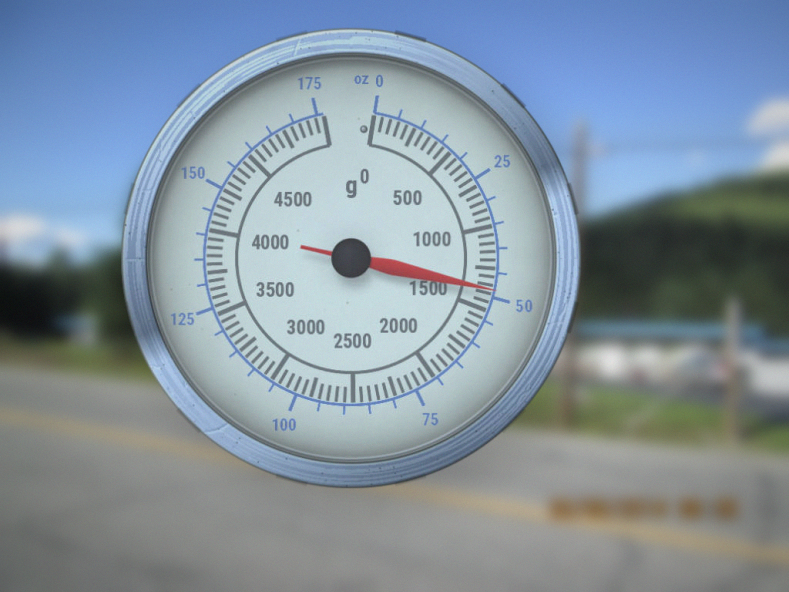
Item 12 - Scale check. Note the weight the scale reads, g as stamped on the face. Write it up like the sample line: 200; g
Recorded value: 1375; g
